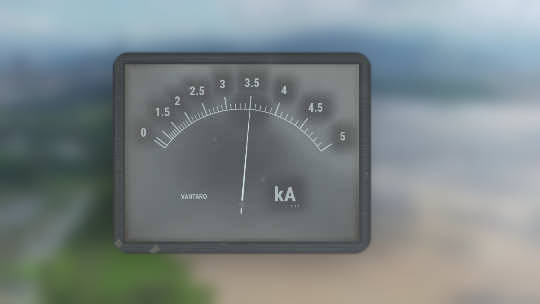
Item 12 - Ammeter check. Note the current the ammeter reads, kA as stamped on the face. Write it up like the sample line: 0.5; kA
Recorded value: 3.5; kA
